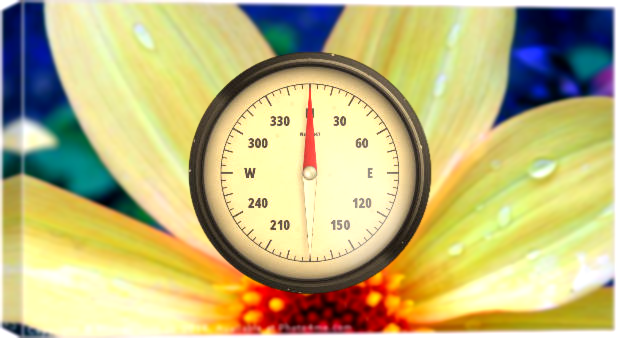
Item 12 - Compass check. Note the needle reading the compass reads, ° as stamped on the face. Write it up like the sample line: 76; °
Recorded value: 0; °
